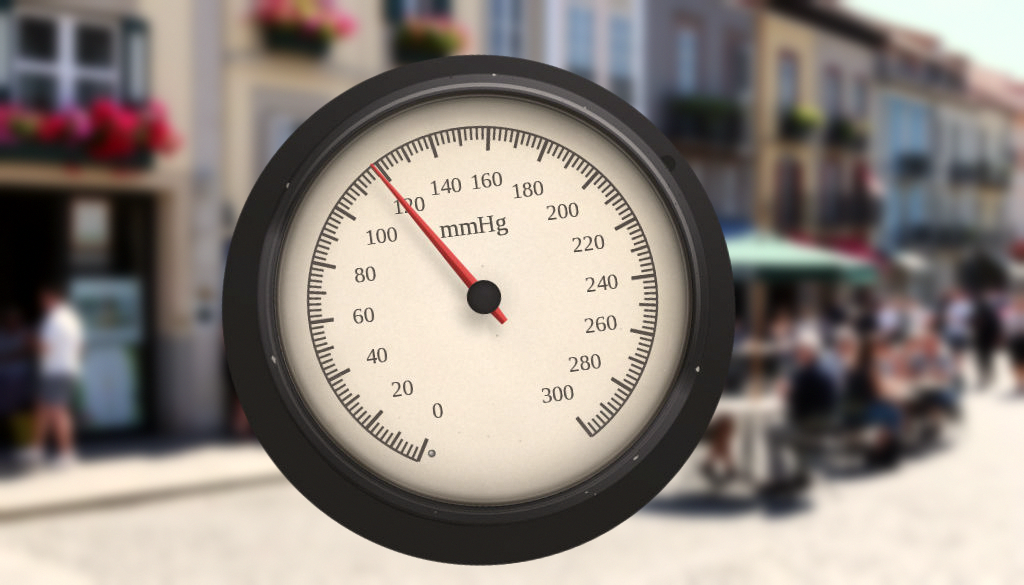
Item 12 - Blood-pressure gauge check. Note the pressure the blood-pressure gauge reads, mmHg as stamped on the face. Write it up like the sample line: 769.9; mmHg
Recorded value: 118; mmHg
